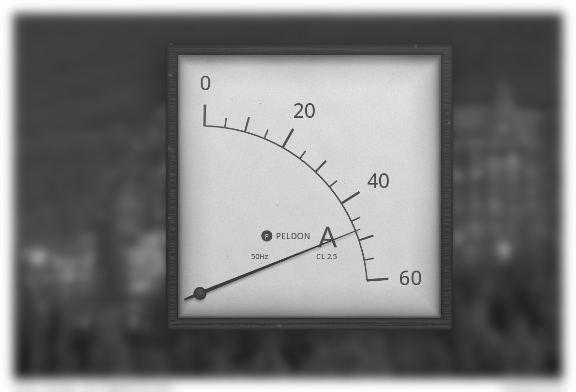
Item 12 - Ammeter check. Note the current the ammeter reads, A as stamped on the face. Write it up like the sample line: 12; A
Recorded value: 47.5; A
